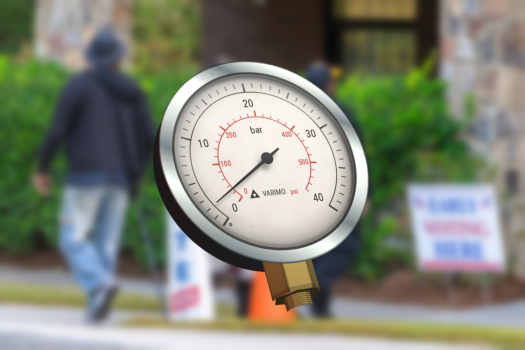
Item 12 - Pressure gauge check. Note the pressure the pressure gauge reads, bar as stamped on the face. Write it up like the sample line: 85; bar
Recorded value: 2; bar
